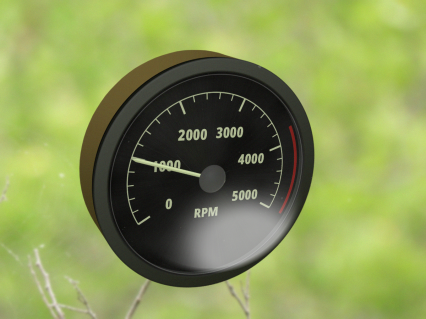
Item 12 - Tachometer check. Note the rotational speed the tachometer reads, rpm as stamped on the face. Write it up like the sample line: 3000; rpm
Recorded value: 1000; rpm
